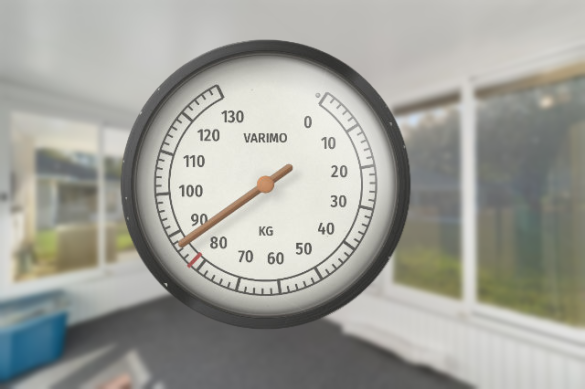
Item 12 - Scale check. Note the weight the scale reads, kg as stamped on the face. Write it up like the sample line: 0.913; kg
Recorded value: 87; kg
